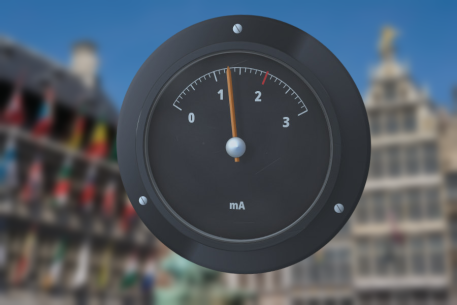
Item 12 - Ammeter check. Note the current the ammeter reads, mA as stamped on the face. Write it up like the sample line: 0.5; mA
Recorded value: 1.3; mA
